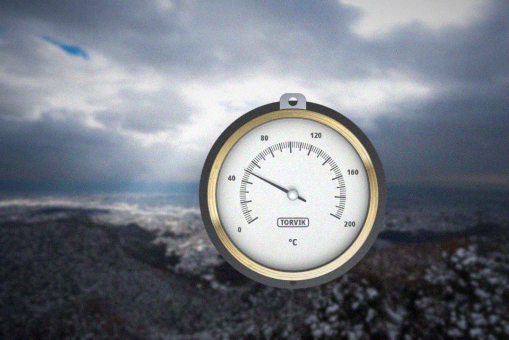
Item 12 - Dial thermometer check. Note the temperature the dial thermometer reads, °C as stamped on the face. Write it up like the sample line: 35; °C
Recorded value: 50; °C
